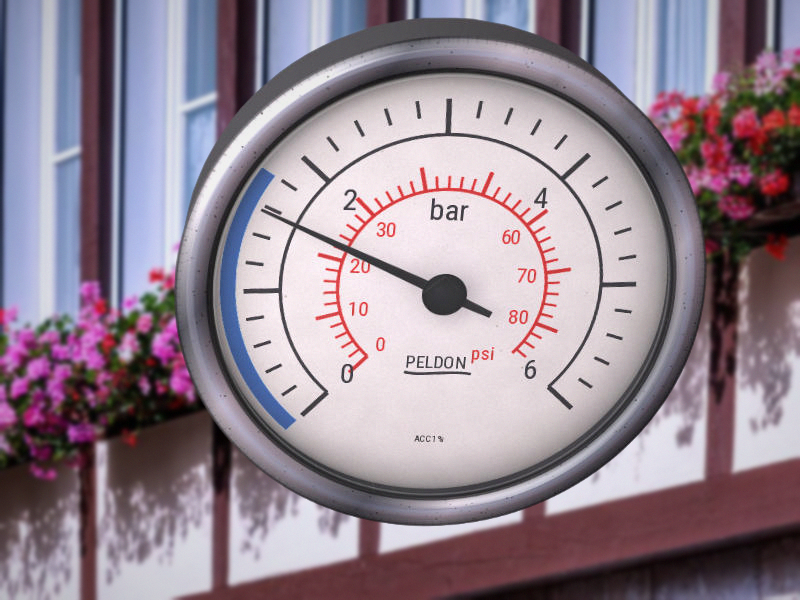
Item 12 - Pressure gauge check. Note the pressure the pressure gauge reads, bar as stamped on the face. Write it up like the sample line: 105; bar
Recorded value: 1.6; bar
